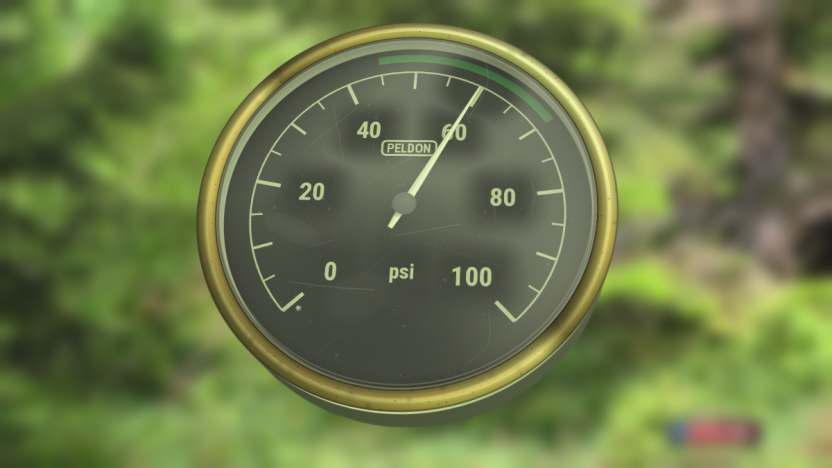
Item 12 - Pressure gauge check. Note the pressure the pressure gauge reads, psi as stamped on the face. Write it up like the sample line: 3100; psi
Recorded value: 60; psi
